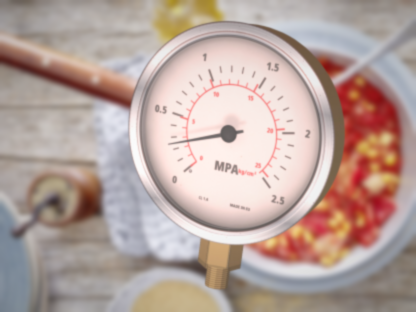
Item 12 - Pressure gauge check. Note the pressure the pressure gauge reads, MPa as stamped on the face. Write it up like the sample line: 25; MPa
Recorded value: 0.25; MPa
